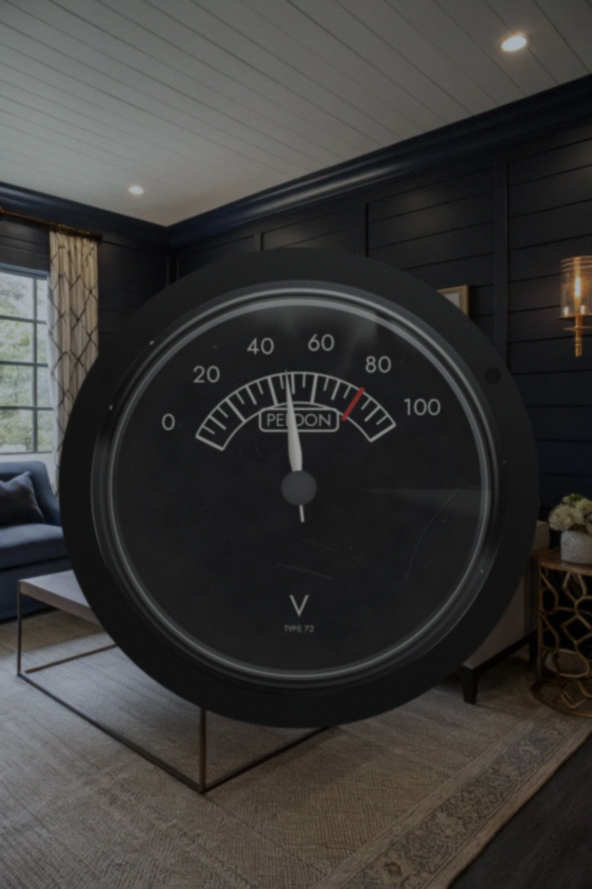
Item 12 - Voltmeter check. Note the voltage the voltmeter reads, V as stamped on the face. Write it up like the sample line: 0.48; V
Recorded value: 47.5; V
